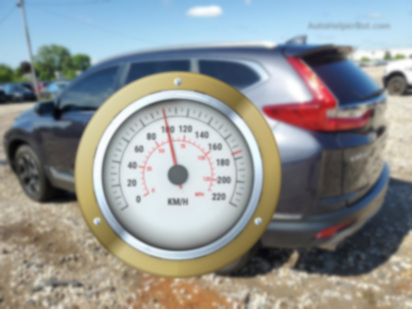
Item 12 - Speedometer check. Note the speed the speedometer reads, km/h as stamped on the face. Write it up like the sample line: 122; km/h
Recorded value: 100; km/h
